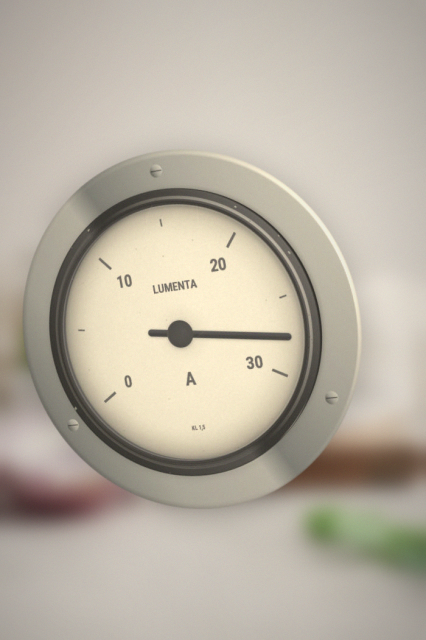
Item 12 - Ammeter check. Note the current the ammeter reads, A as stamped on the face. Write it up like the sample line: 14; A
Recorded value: 27.5; A
